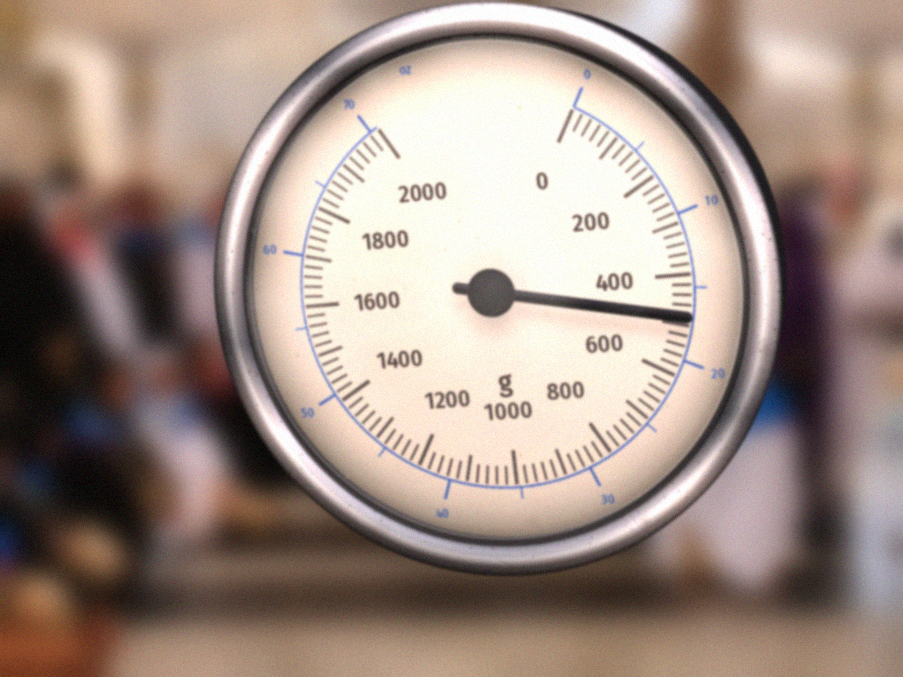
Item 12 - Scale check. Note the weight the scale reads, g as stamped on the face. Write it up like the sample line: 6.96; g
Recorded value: 480; g
